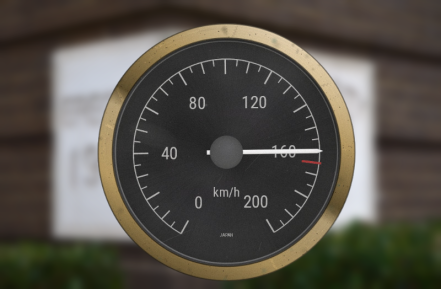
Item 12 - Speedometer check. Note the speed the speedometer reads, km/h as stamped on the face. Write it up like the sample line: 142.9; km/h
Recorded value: 160; km/h
